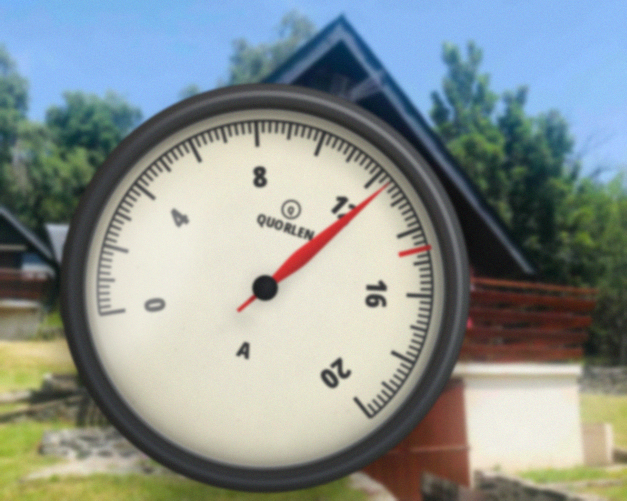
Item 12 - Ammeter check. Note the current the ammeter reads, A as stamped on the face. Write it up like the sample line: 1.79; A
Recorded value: 12.4; A
